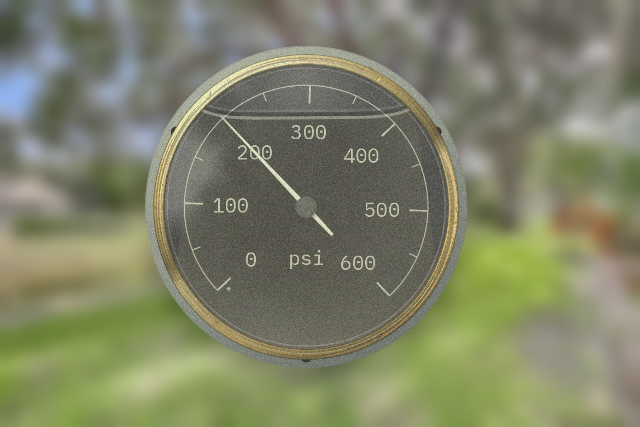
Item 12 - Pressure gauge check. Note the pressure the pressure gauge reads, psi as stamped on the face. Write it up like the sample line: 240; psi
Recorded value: 200; psi
